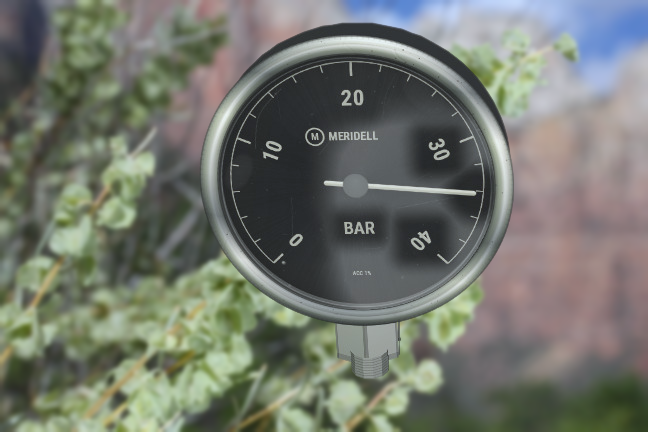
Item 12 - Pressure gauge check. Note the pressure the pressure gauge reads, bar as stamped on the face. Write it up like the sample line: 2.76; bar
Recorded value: 34; bar
